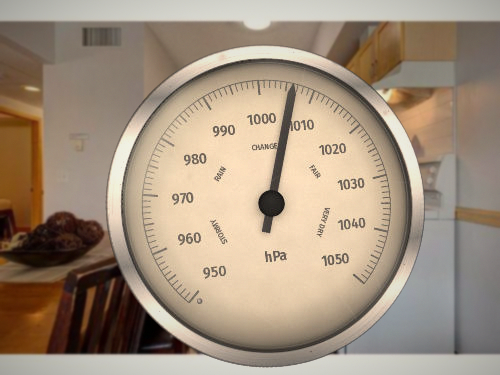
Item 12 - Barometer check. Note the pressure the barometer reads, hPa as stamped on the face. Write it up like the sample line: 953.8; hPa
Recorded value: 1006; hPa
